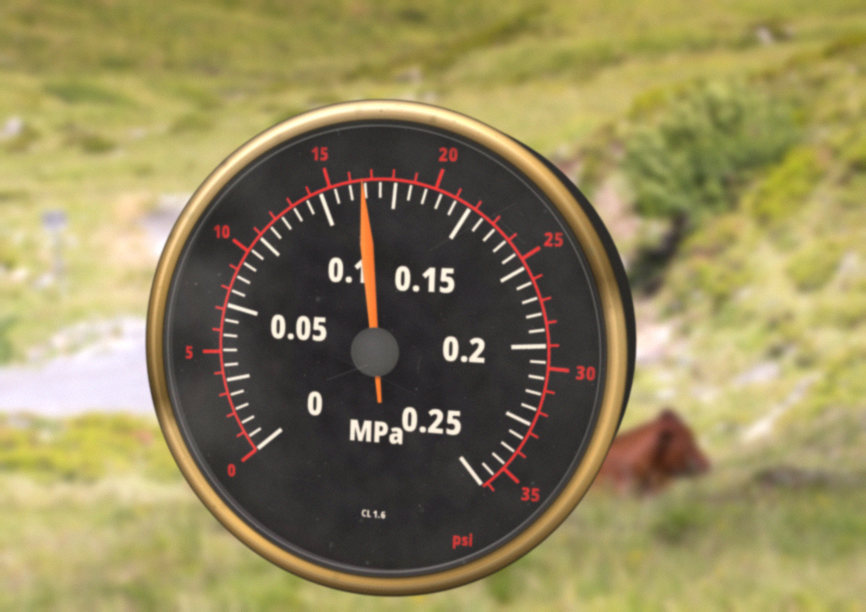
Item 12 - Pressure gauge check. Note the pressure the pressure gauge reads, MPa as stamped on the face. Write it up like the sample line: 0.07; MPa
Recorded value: 0.115; MPa
